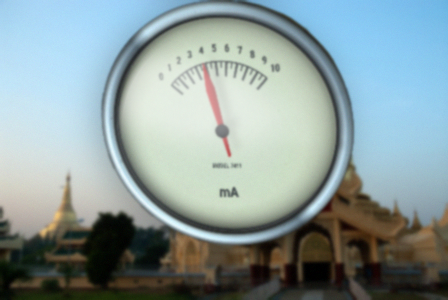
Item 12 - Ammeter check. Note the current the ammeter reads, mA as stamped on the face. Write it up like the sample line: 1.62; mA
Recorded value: 4; mA
